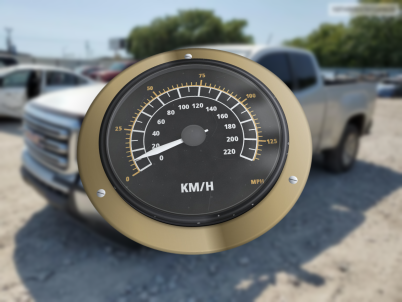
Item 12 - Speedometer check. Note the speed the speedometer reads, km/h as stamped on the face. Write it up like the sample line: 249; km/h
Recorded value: 10; km/h
